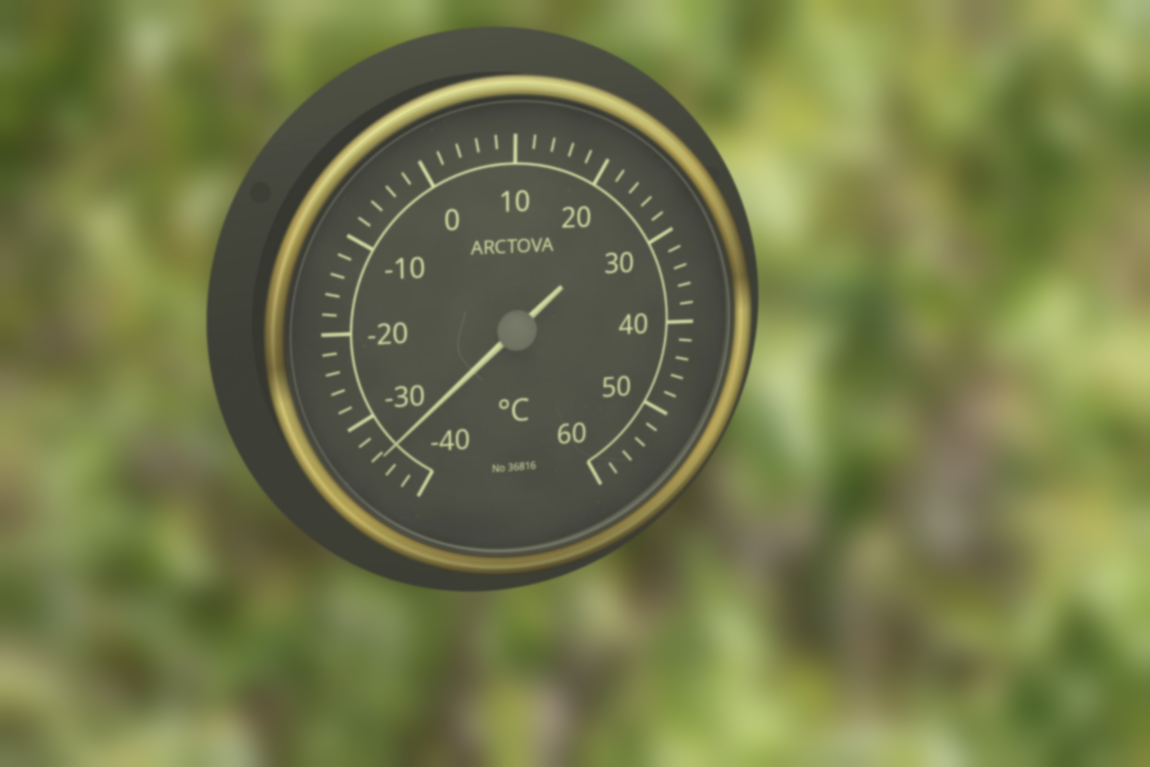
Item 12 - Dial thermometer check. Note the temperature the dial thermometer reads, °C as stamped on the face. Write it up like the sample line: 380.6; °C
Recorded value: -34; °C
